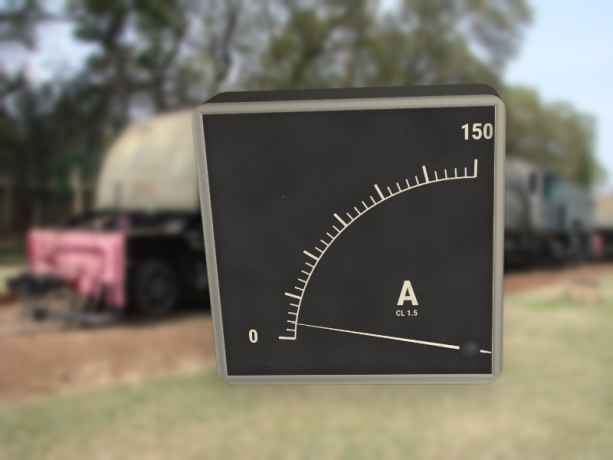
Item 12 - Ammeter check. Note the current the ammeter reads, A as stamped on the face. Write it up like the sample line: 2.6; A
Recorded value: 10; A
